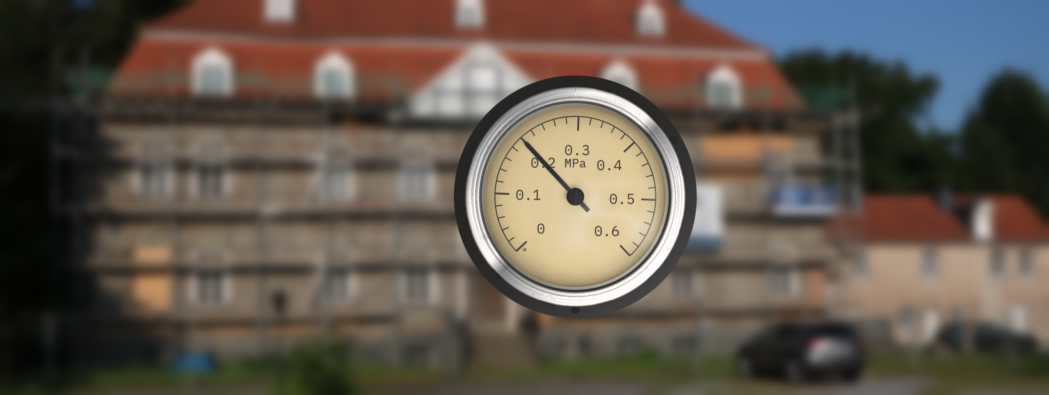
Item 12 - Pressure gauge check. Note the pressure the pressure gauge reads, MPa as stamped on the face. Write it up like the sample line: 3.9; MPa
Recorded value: 0.2; MPa
